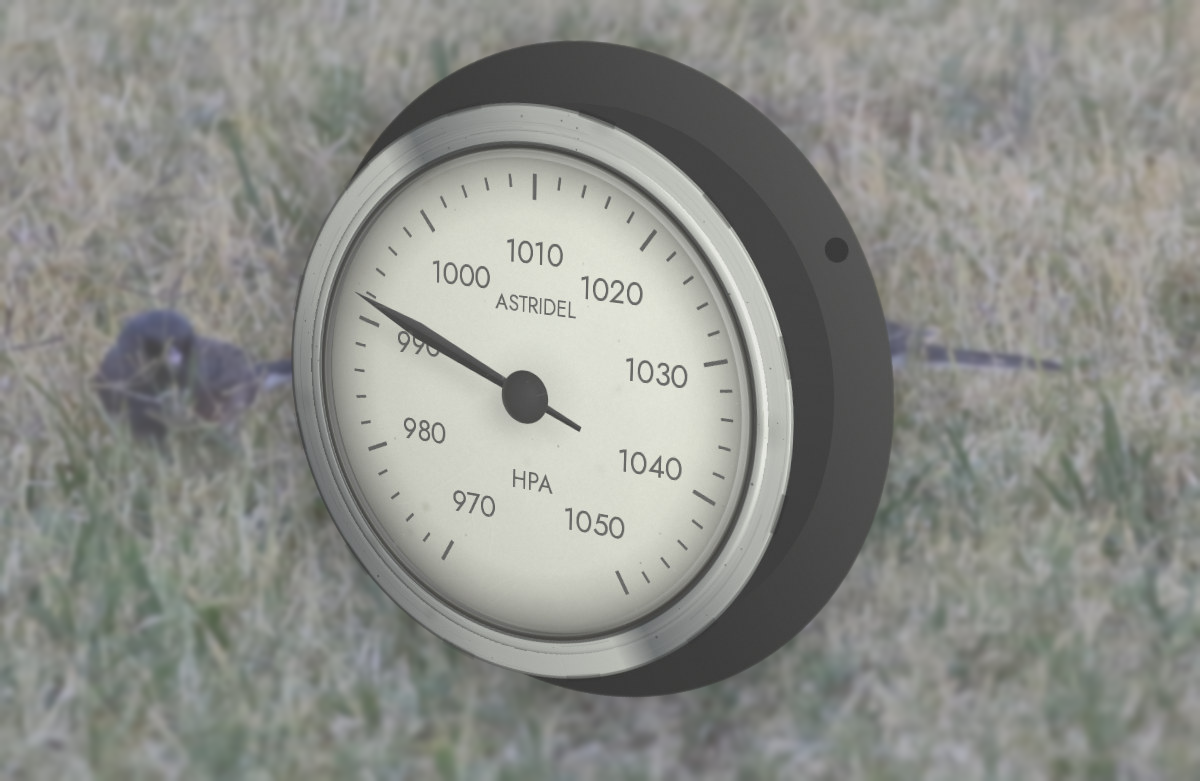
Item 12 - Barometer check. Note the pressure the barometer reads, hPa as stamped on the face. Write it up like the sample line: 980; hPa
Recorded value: 992; hPa
